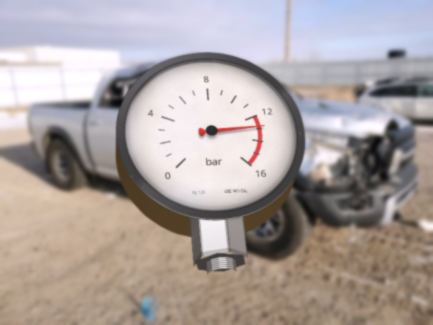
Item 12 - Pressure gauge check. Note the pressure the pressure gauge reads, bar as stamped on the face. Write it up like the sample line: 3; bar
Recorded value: 13; bar
